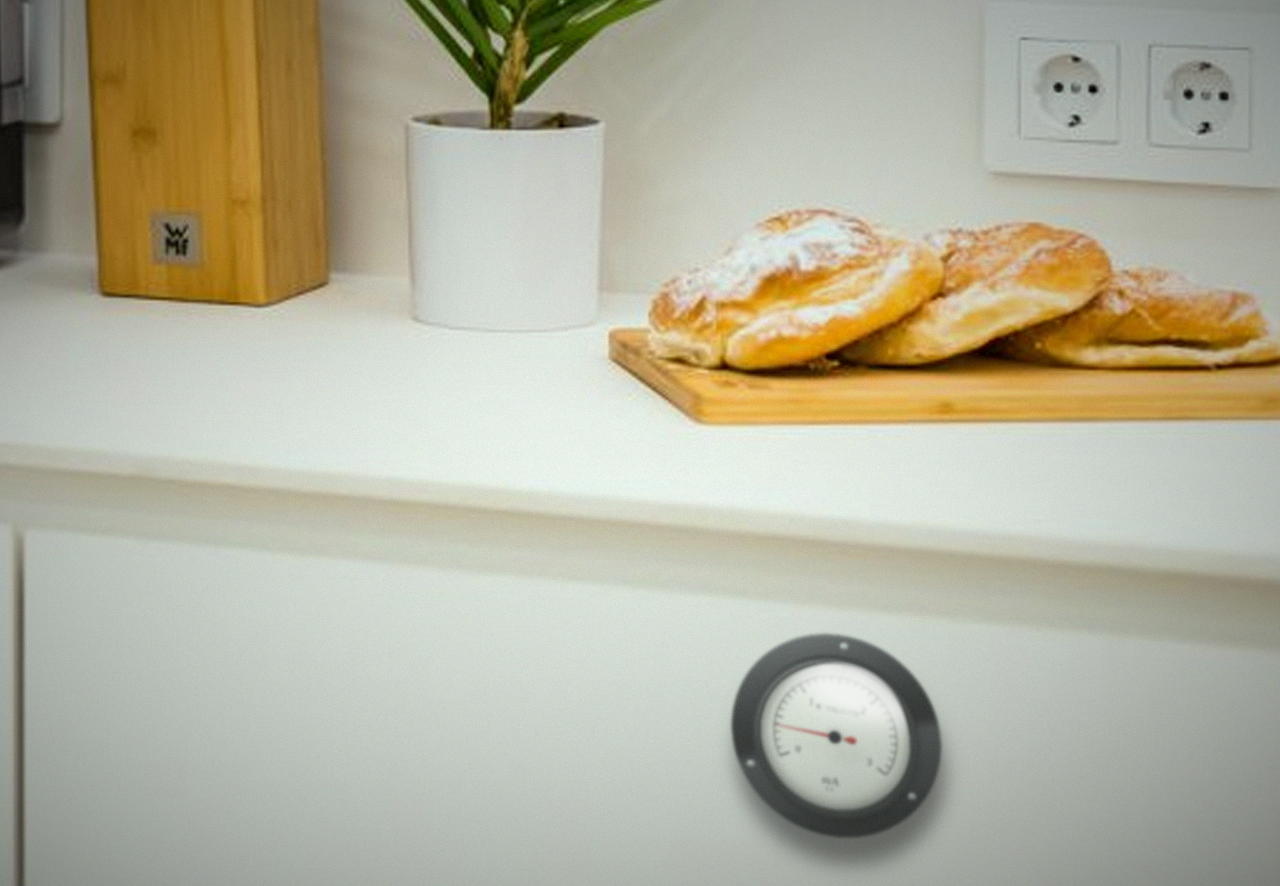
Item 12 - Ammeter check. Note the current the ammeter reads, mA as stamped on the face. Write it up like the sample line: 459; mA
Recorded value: 0.4; mA
